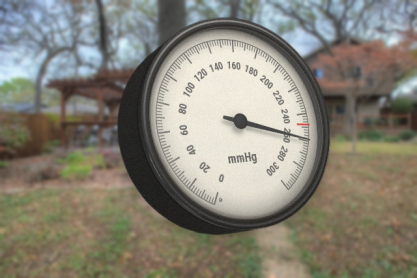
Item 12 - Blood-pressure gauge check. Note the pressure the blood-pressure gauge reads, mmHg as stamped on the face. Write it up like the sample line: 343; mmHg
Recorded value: 260; mmHg
